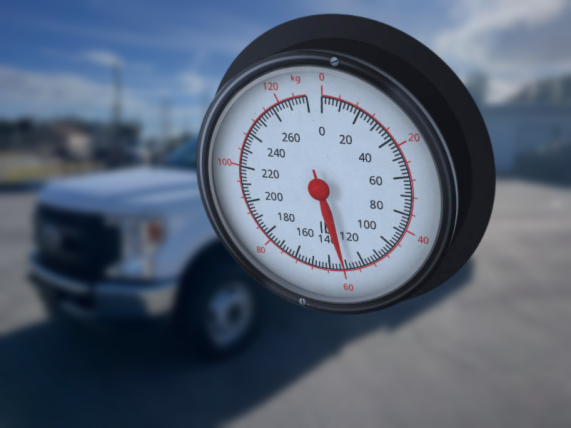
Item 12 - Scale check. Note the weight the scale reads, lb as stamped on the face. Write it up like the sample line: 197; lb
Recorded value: 130; lb
